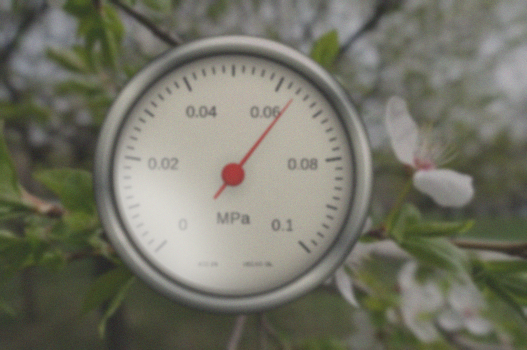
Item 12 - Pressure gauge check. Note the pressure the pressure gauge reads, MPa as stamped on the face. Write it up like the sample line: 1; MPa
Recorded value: 0.064; MPa
